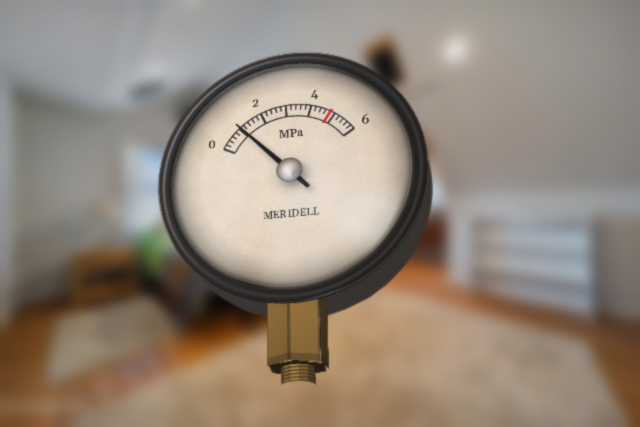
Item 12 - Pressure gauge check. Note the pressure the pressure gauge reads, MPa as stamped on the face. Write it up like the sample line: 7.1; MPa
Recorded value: 1; MPa
